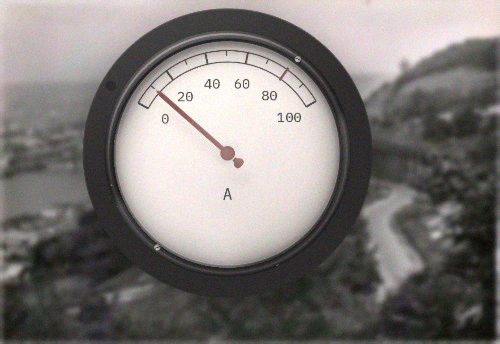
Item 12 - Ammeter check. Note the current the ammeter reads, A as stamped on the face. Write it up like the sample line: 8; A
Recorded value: 10; A
